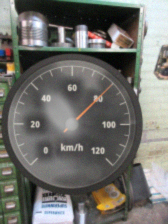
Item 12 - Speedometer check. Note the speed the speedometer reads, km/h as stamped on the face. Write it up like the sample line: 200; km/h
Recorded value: 80; km/h
